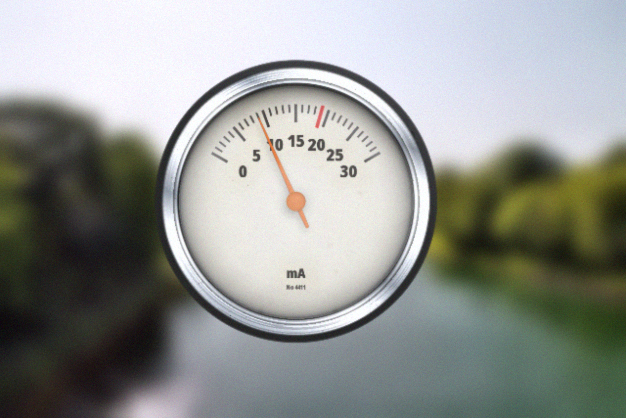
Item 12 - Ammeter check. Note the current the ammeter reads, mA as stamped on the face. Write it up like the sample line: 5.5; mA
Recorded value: 9; mA
